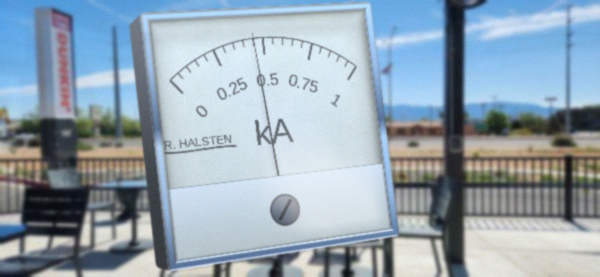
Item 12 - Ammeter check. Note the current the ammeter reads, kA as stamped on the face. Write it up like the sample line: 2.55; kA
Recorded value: 0.45; kA
